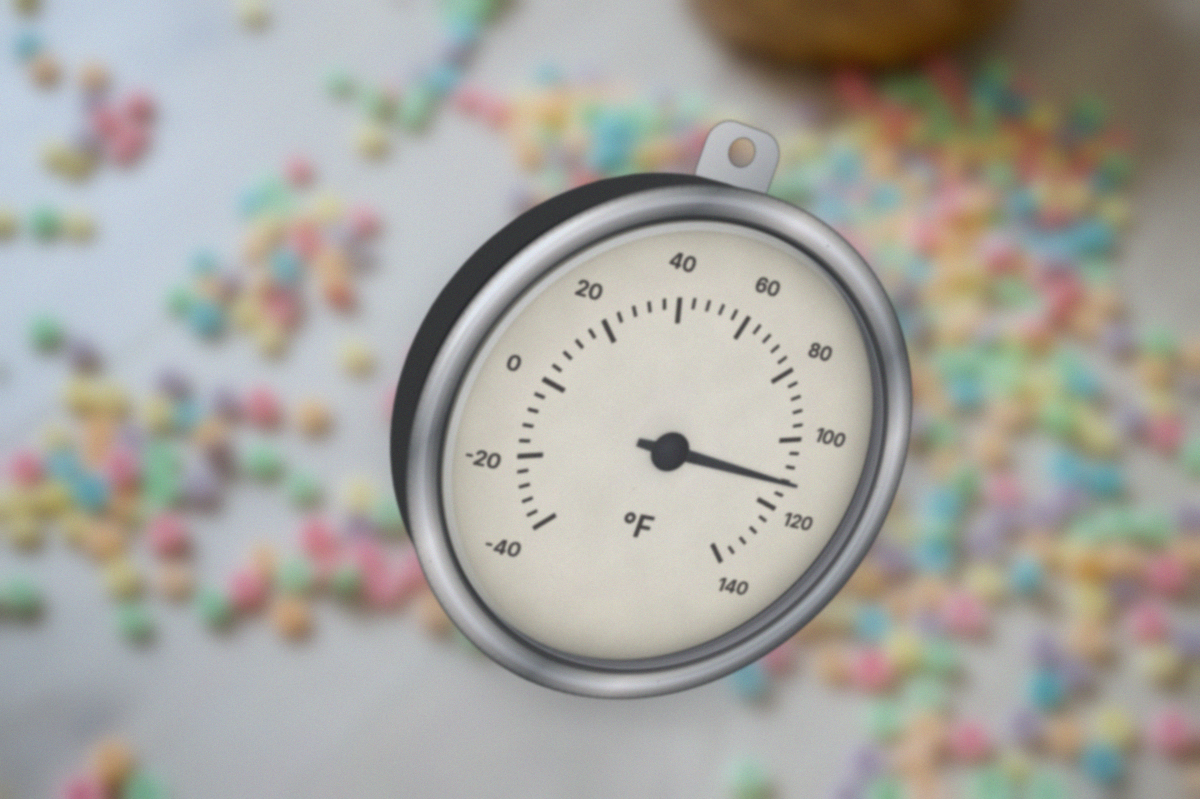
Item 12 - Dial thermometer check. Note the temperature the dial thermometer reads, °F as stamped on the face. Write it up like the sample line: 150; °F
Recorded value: 112; °F
